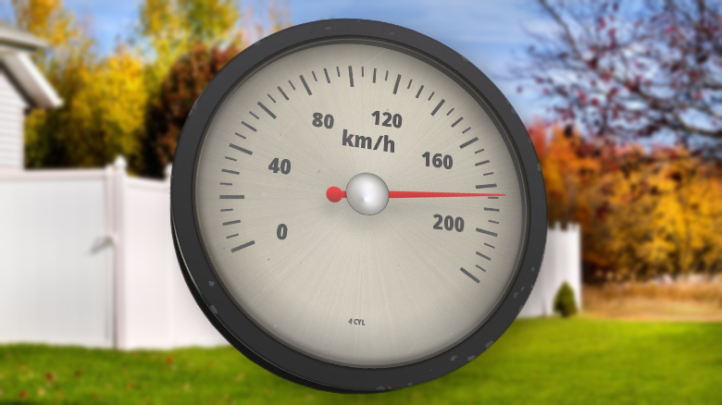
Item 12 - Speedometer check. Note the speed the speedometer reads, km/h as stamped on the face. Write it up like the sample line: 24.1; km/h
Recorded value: 185; km/h
